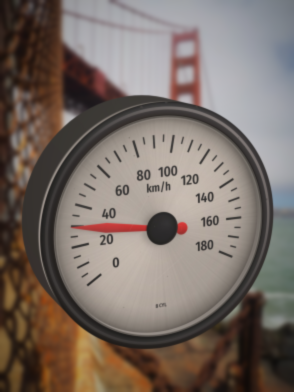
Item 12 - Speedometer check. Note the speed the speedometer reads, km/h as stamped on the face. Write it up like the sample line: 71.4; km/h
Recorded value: 30; km/h
